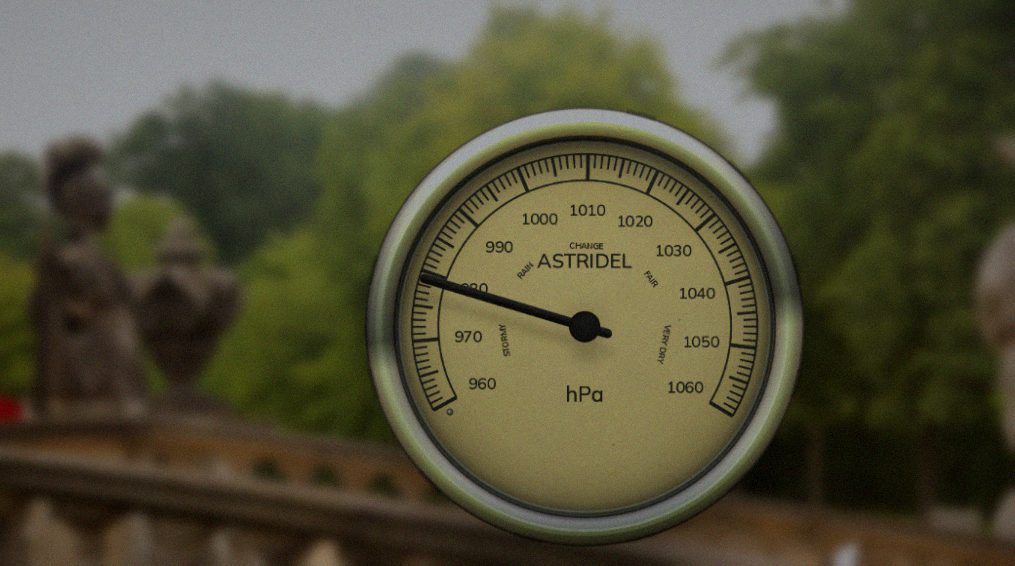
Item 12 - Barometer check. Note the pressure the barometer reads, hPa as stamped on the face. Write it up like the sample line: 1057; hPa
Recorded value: 979; hPa
